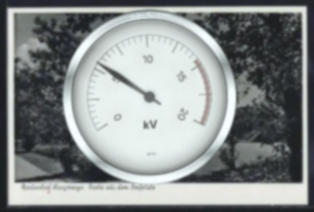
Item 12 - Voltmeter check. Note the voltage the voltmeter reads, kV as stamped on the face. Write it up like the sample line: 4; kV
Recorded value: 5.5; kV
